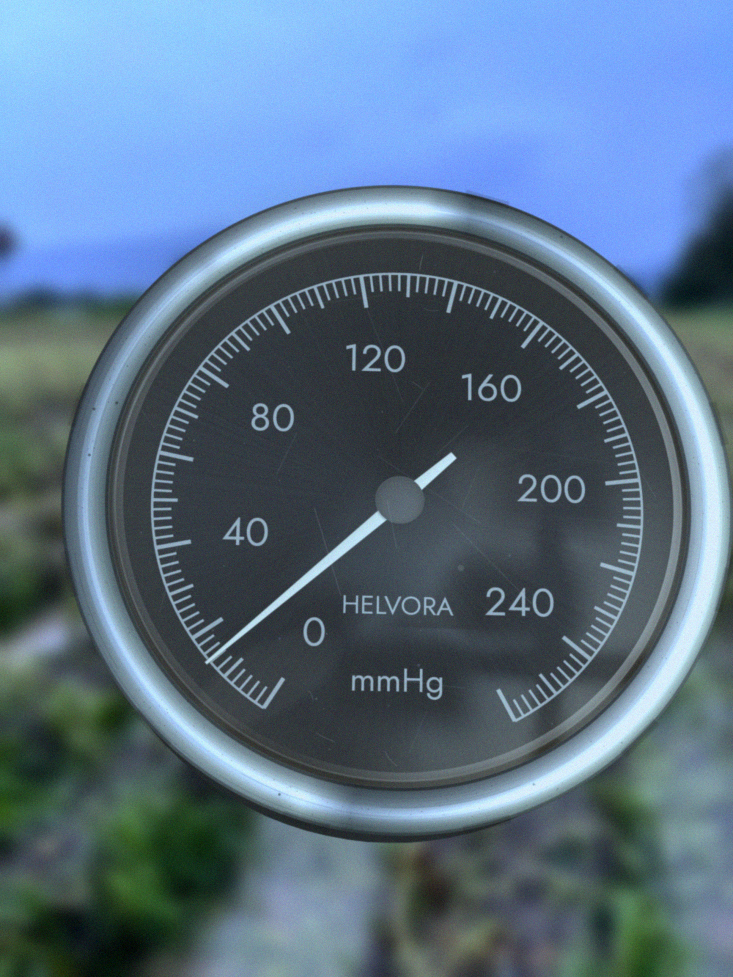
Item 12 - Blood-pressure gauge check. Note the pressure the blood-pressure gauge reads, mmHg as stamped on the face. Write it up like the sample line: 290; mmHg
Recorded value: 14; mmHg
